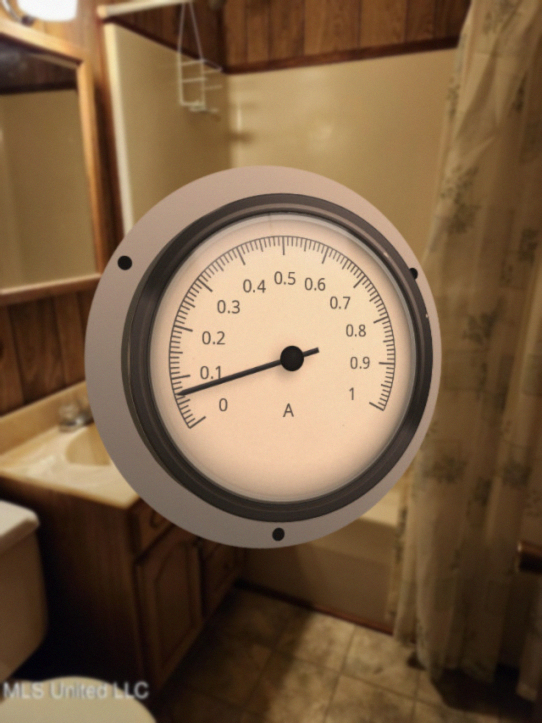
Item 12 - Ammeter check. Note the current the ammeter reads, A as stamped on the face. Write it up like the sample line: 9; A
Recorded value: 0.07; A
